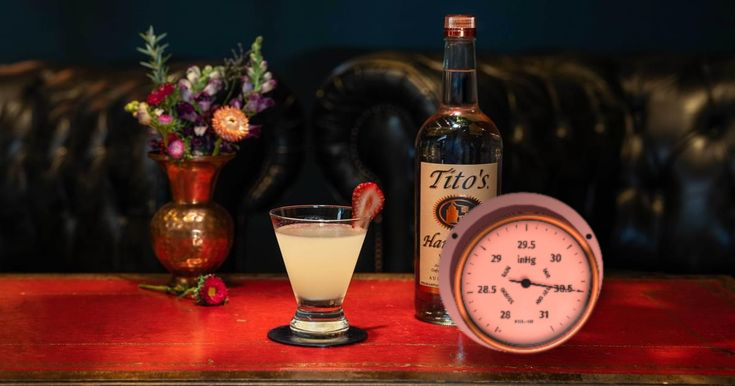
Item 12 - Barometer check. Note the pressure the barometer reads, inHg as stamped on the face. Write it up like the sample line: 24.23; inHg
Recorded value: 30.5; inHg
